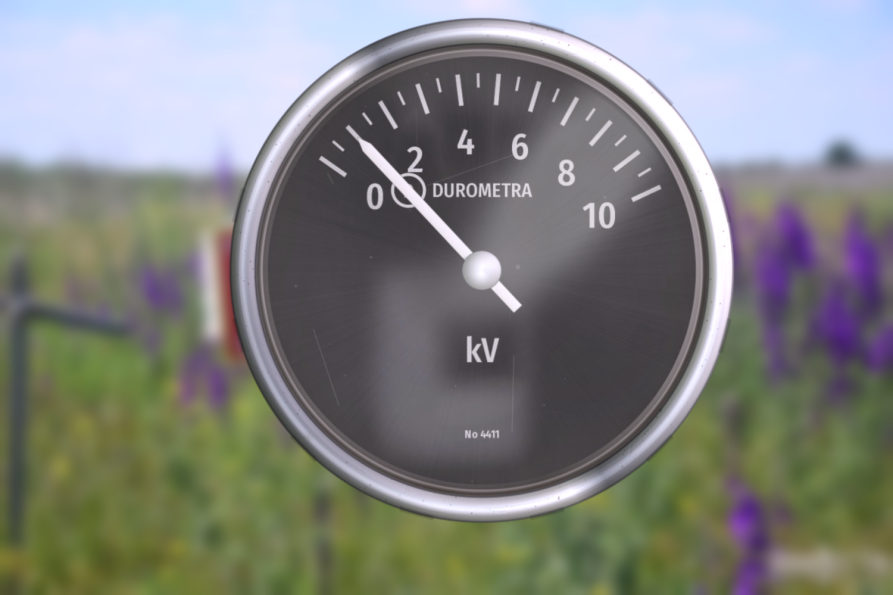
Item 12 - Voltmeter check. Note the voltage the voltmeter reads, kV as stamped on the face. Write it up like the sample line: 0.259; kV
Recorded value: 1; kV
